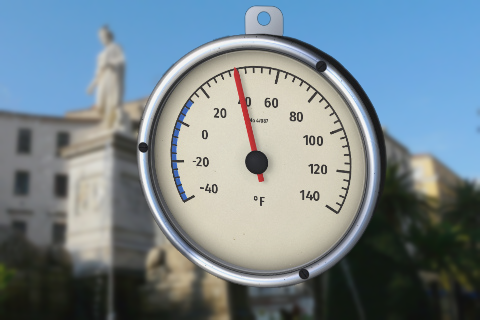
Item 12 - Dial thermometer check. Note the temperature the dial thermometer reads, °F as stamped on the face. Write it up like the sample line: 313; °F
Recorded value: 40; °F
